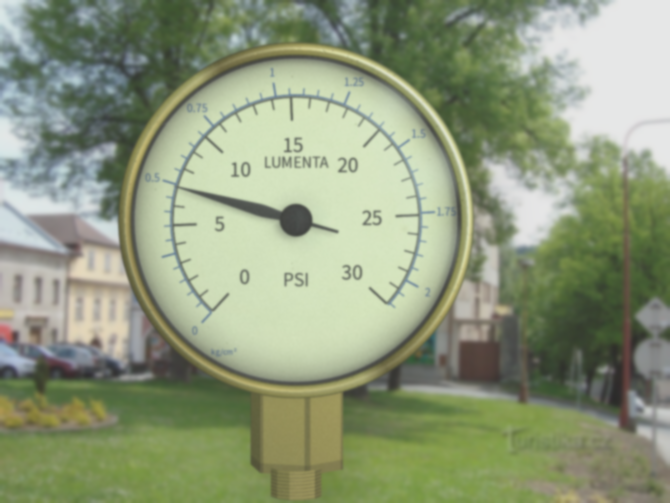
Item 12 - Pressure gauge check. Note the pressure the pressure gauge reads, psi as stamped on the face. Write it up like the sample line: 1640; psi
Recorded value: 7; psi
